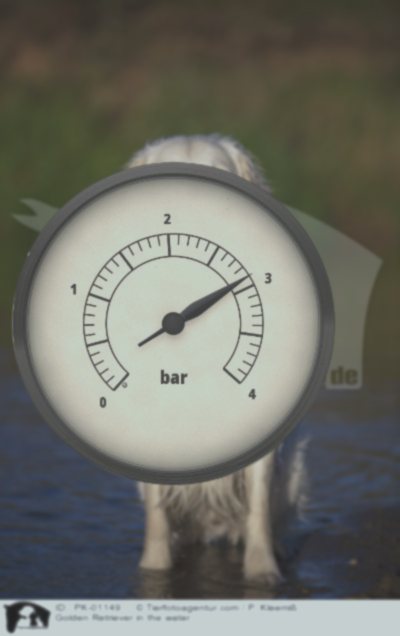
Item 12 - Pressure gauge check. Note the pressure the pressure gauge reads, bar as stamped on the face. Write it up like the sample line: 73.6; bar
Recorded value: 2.9; bar
